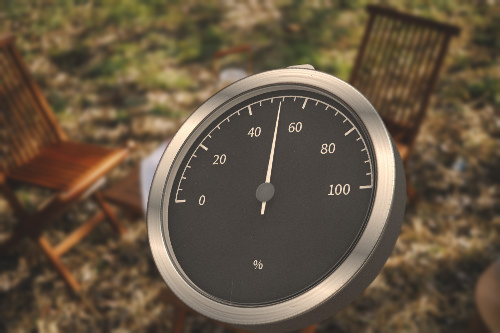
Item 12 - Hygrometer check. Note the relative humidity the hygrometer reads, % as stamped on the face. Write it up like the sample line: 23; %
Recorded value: 52; %
